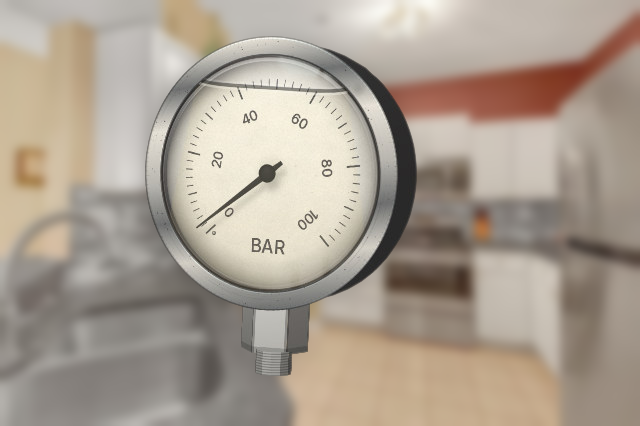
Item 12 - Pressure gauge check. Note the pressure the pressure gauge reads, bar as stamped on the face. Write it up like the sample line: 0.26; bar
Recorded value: 2; bar
